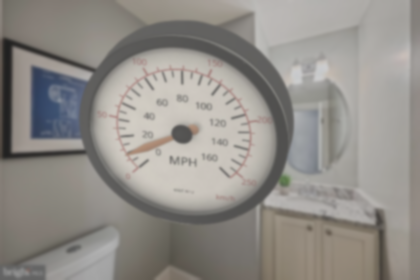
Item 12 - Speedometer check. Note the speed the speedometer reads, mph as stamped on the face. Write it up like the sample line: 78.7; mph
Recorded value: 10; mph
